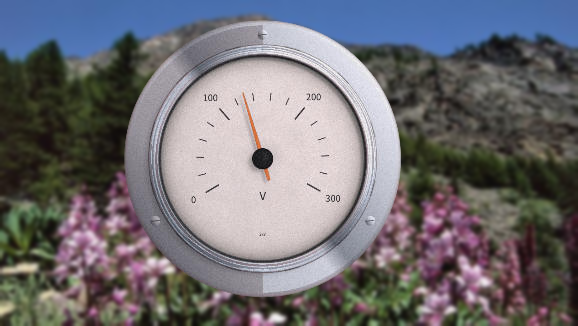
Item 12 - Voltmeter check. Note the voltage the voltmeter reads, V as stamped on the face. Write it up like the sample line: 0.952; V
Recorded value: 130; V
